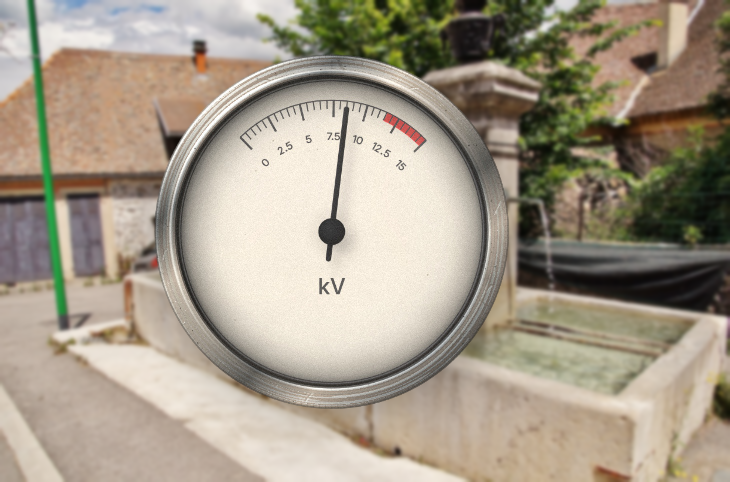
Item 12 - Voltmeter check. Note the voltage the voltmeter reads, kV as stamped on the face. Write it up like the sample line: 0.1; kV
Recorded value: 8.5; kV
